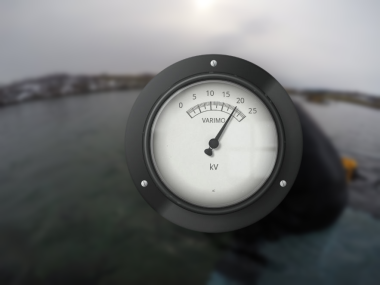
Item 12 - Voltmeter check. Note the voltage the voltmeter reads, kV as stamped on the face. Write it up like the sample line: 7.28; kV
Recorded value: 20; kV
